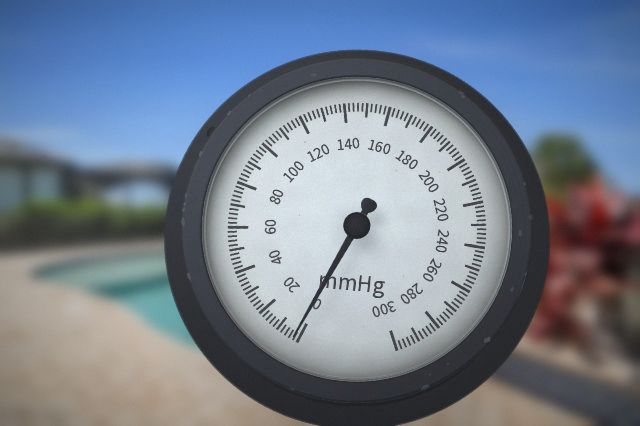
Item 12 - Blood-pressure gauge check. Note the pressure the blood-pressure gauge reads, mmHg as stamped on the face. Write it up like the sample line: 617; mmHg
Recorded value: 2; mmHg
